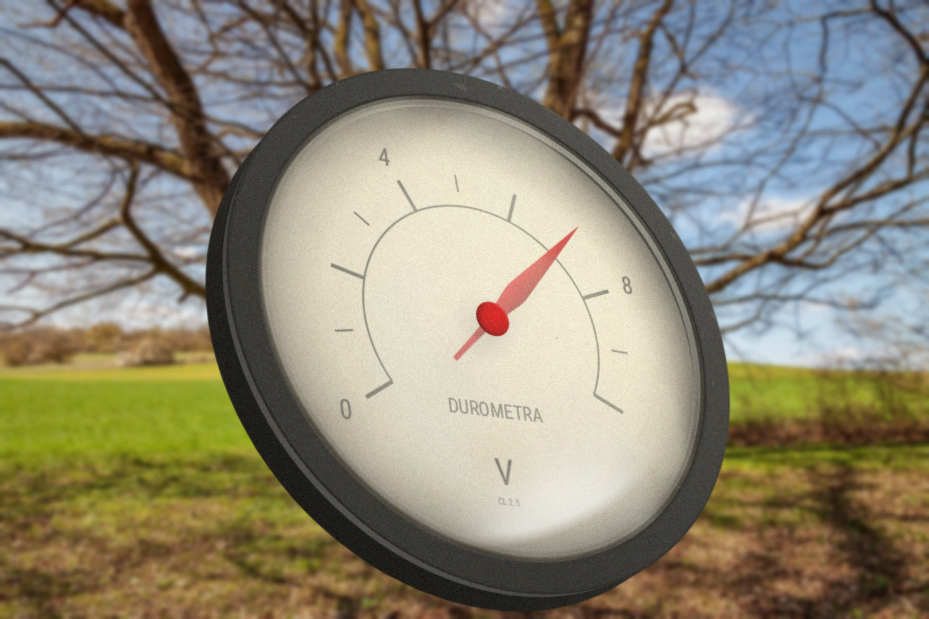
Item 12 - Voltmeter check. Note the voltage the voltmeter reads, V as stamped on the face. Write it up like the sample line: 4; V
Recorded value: 7; V
